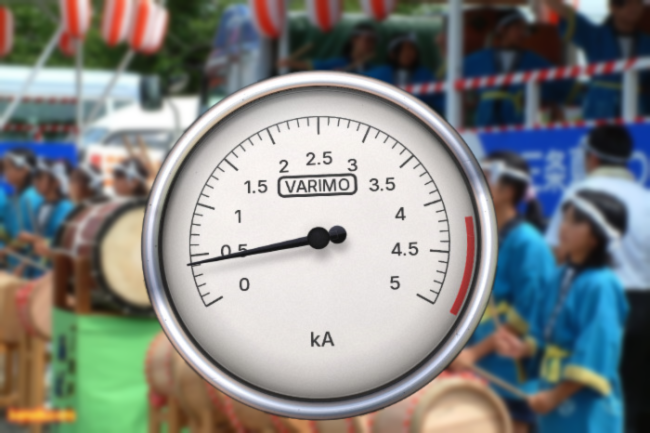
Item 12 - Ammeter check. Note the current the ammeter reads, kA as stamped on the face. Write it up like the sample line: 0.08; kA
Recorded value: 0.4; kA
